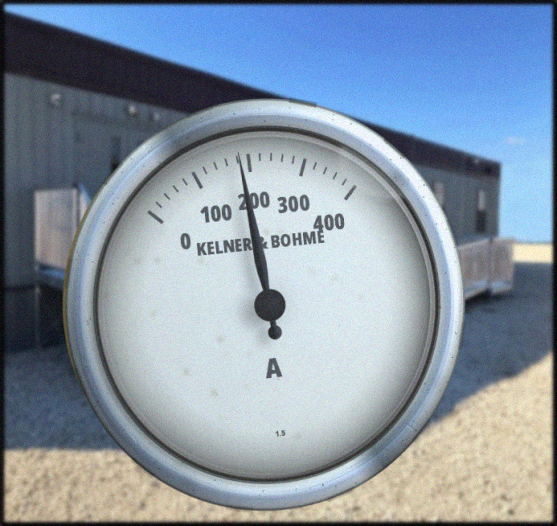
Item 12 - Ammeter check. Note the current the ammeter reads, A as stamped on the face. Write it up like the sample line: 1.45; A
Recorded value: 180; A
